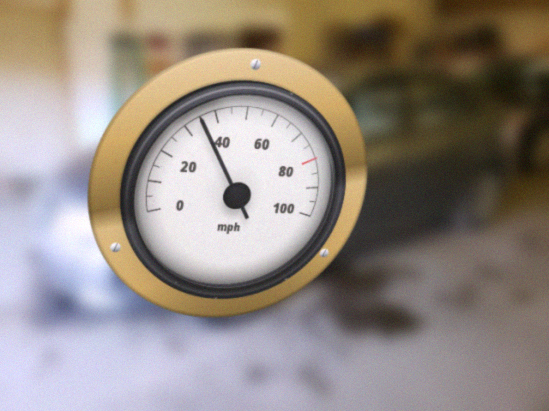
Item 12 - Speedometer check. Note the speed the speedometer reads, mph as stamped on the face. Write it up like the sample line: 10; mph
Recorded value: 35; mph
